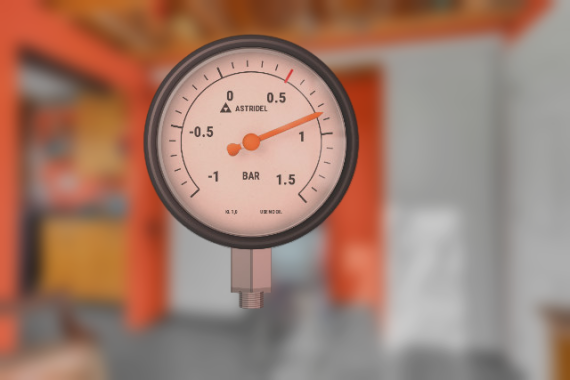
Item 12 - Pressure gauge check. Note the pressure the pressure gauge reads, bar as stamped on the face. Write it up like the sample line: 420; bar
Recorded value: 0.85; bar
